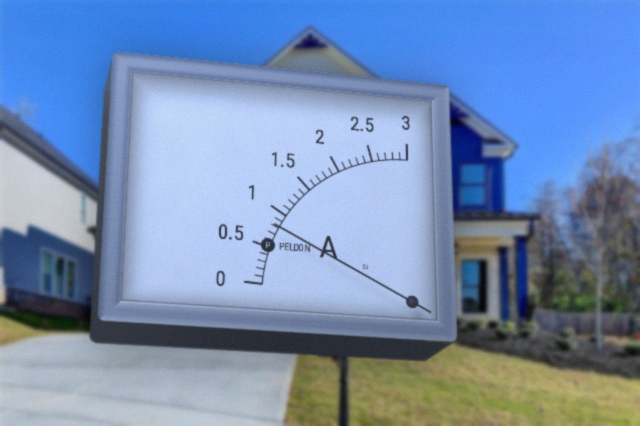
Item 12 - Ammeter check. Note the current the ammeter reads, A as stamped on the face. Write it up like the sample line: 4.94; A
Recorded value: 0.8; A
